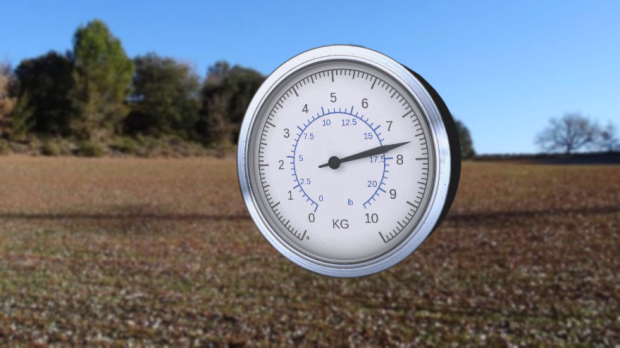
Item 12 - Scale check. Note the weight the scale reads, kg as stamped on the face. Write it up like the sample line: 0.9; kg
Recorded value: 7.6; kg
